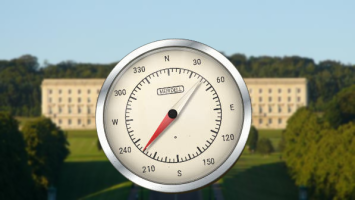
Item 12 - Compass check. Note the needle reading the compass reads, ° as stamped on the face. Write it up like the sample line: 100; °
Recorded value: 225; °
